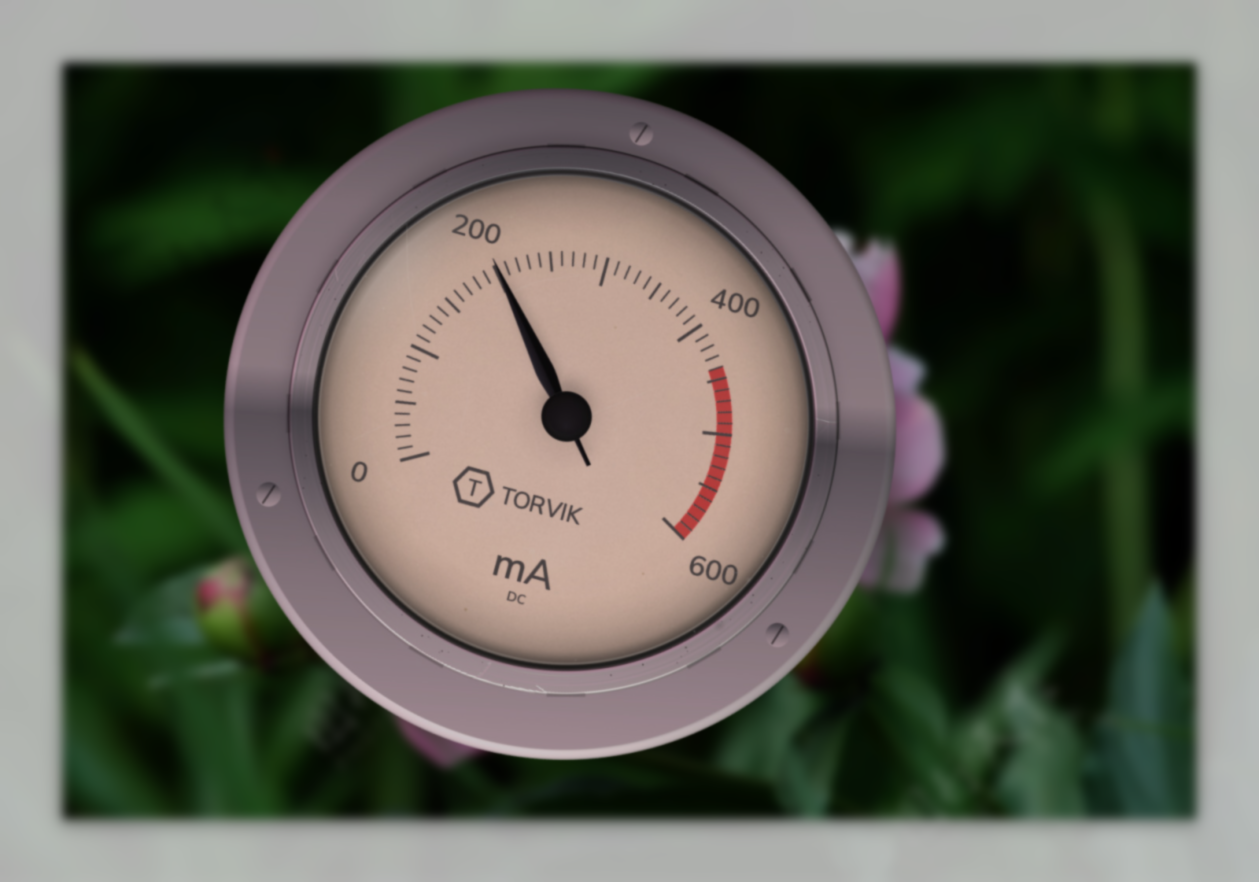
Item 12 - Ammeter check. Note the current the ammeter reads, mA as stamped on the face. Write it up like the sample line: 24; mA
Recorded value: 200; mA
